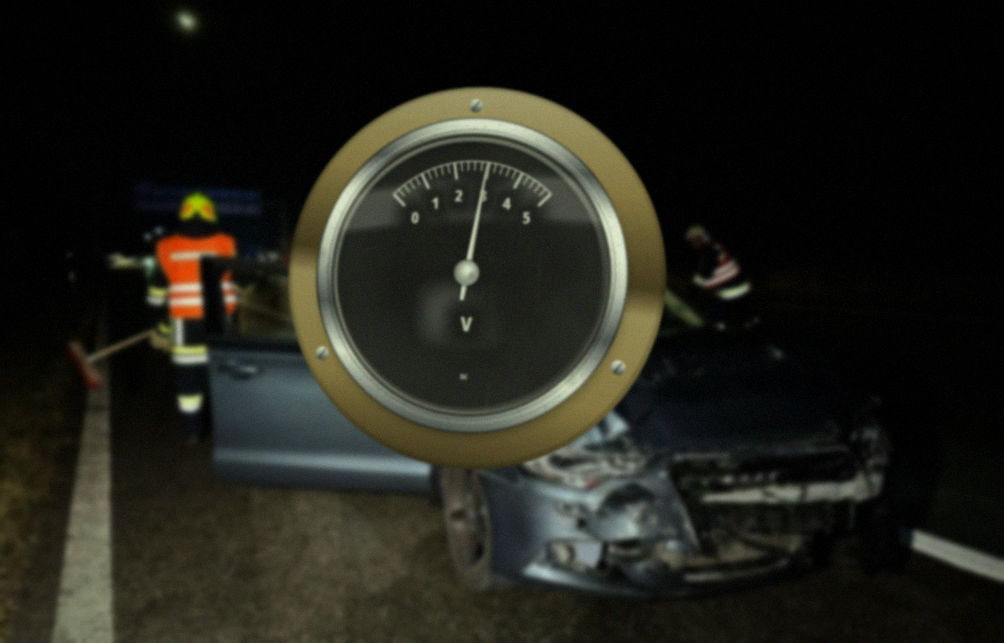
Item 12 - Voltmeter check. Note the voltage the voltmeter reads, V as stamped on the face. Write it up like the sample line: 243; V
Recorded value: 3; V
